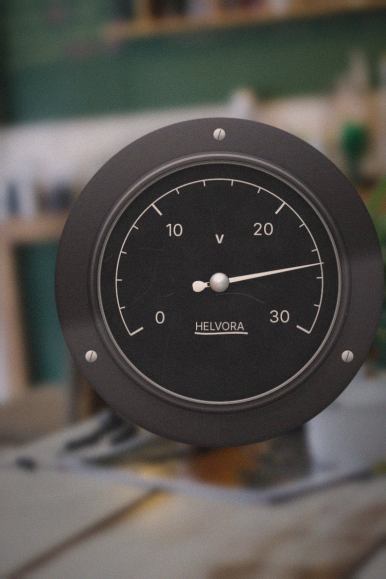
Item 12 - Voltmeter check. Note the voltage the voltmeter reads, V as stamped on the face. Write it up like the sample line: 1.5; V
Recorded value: 25; V
